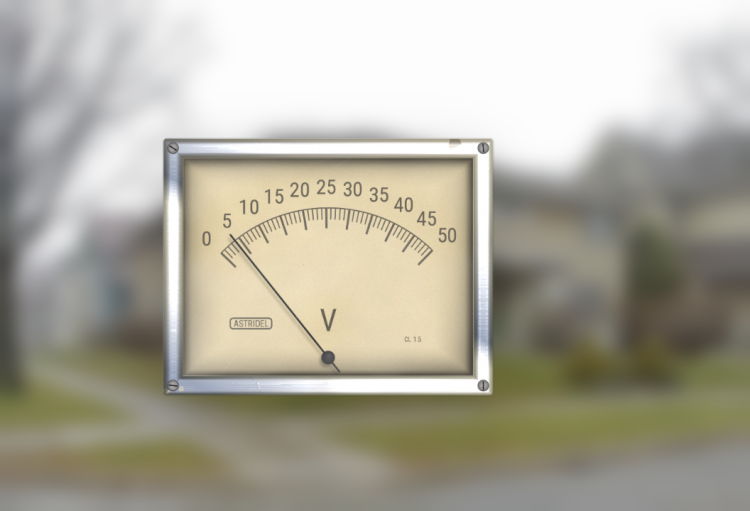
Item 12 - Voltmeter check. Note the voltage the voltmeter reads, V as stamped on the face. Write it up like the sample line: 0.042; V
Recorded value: 4; V
